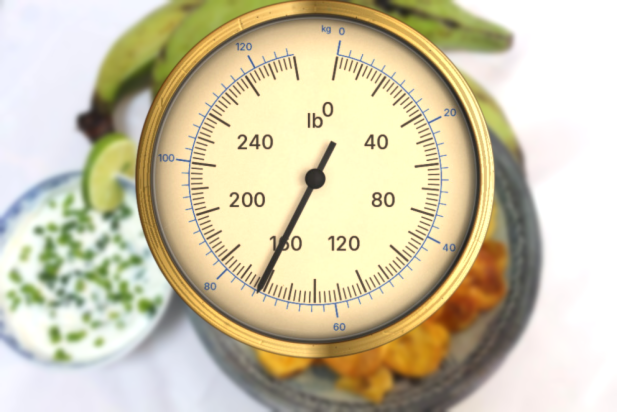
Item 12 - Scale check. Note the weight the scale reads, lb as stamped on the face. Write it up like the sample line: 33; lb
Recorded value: 162; lb
